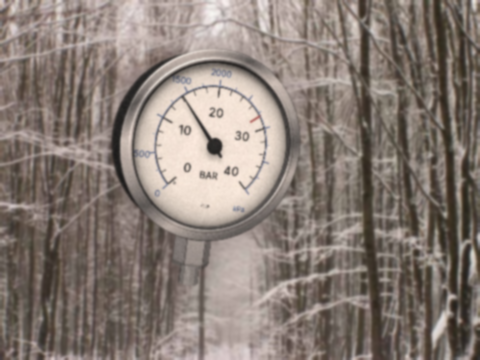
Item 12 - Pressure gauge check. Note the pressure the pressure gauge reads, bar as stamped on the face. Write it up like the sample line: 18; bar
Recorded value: 14; bar
